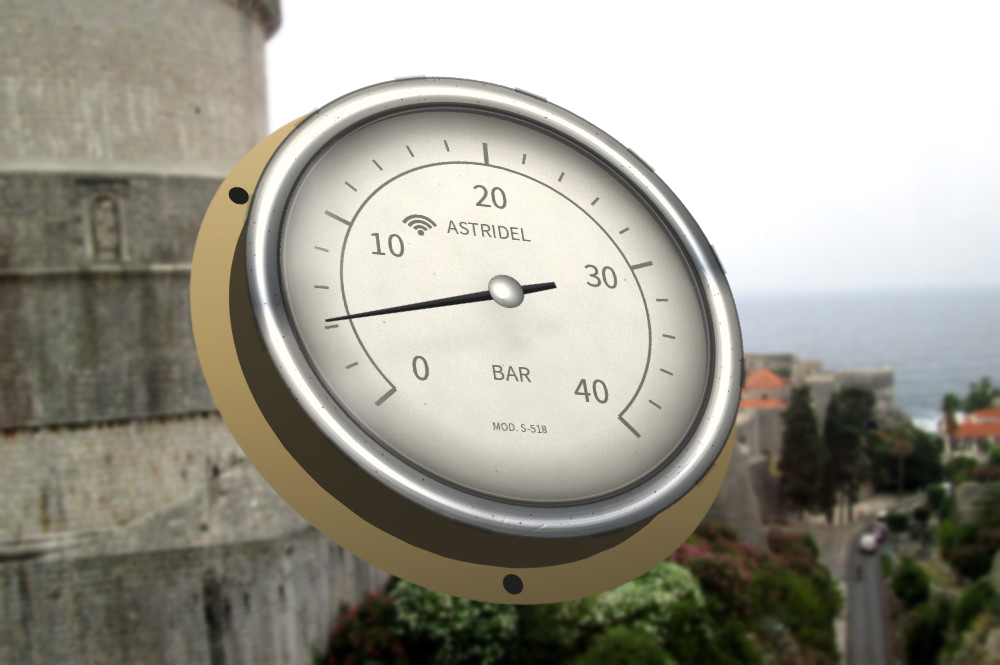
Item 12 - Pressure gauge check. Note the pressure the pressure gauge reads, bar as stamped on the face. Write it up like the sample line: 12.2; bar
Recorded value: 4; bar
